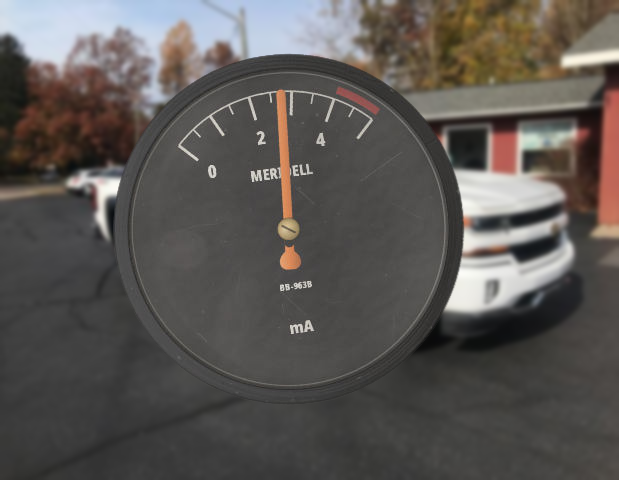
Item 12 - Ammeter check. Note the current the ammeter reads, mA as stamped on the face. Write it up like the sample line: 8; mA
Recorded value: 2.75; mA
